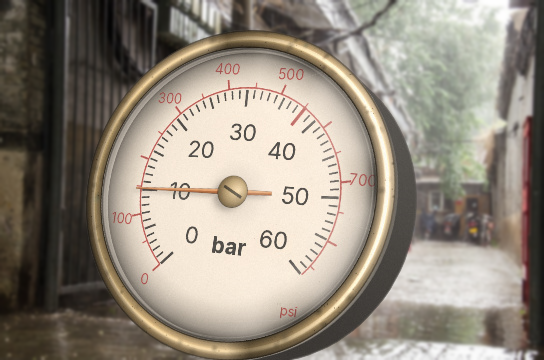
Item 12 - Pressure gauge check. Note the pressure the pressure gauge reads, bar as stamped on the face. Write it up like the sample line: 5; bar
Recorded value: 10; bar
